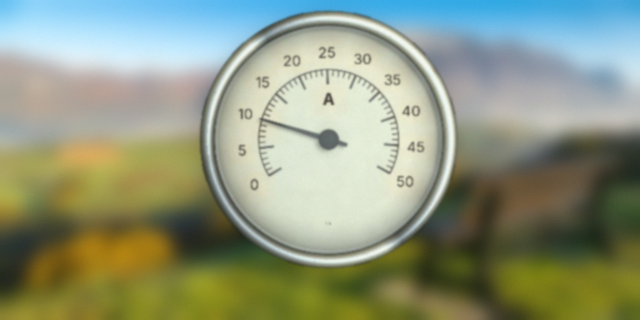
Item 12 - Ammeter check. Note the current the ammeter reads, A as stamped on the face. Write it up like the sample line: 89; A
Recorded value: 10; A
